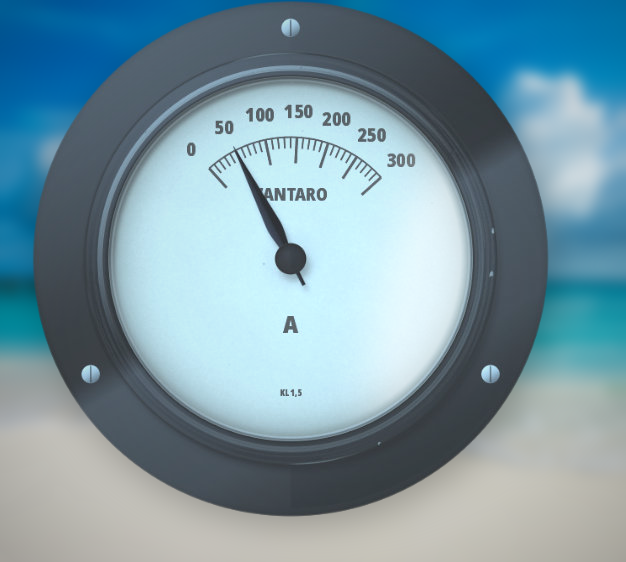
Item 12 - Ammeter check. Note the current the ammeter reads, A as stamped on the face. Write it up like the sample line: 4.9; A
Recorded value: 50; A
